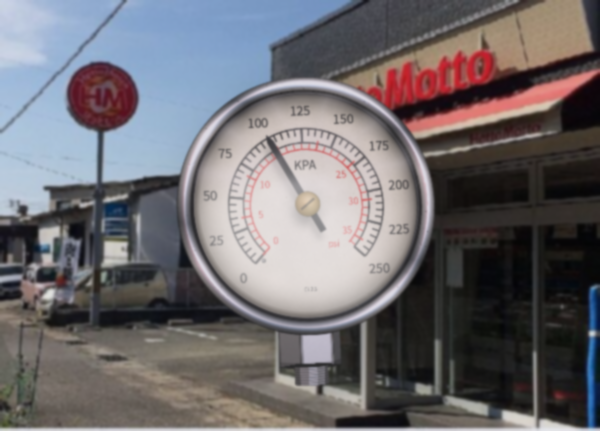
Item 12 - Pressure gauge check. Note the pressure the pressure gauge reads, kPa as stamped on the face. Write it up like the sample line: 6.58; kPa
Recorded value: 100; kPa
